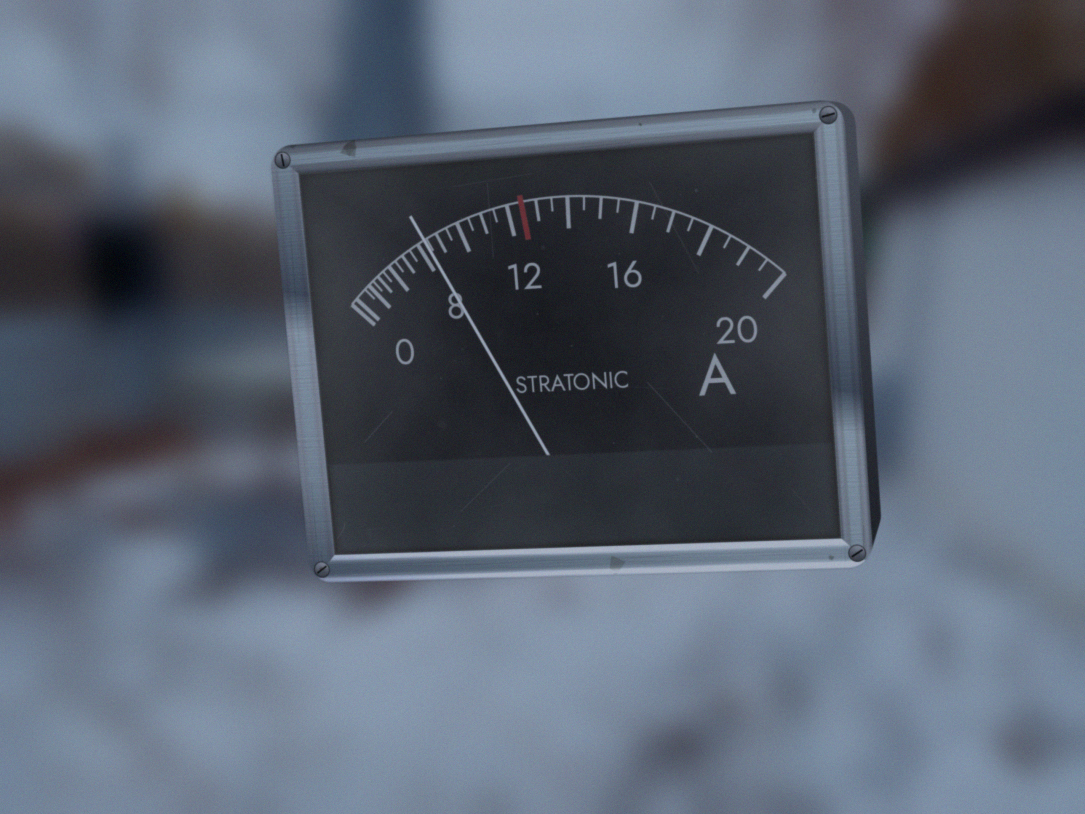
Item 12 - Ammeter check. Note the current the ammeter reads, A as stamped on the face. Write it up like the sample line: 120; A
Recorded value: 8.5; A
